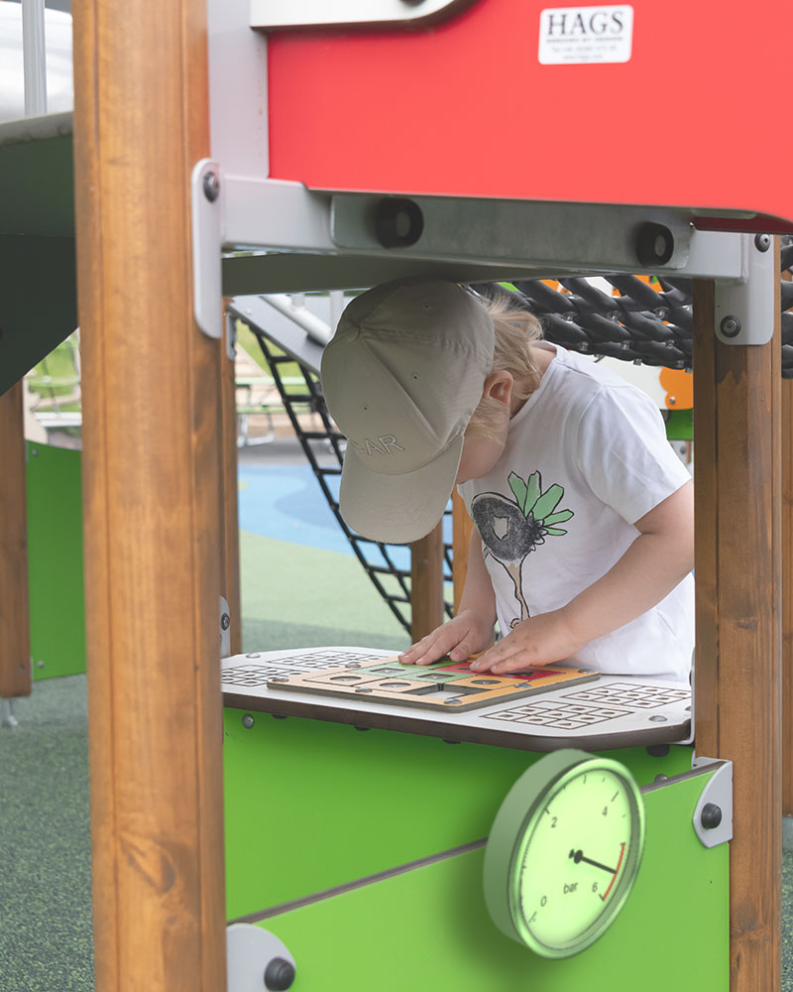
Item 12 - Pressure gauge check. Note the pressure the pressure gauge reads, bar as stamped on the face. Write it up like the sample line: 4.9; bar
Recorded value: 5.5; bar
